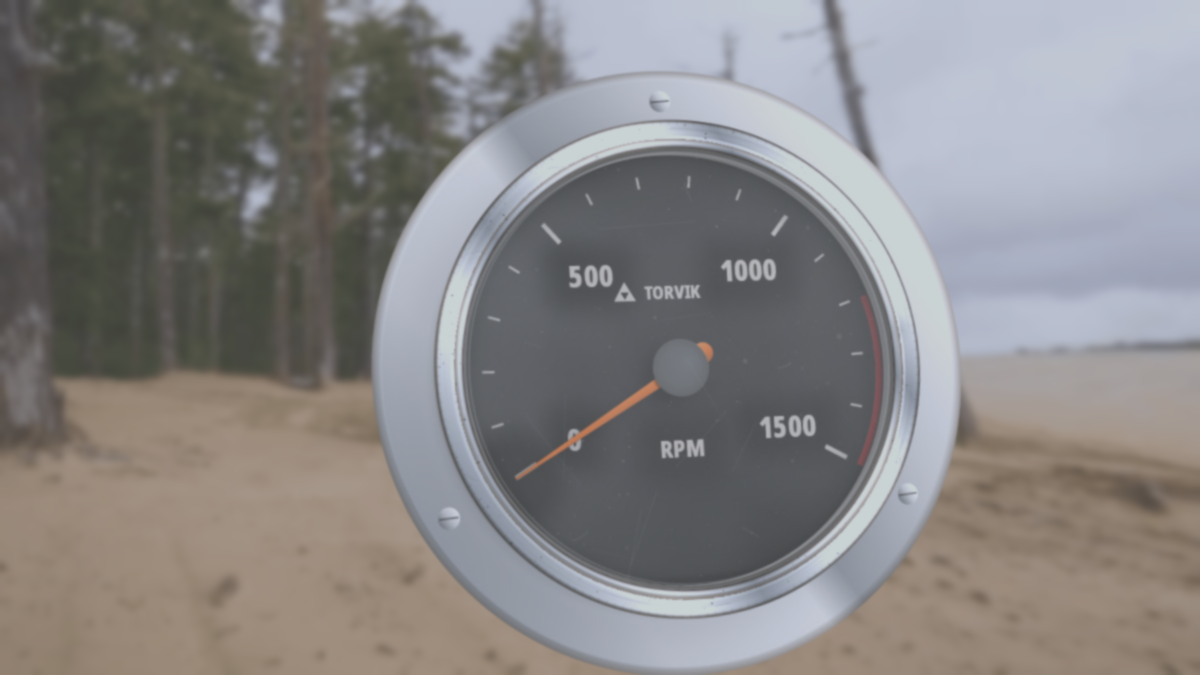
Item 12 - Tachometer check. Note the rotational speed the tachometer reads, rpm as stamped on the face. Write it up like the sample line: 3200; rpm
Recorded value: 0; rpm
